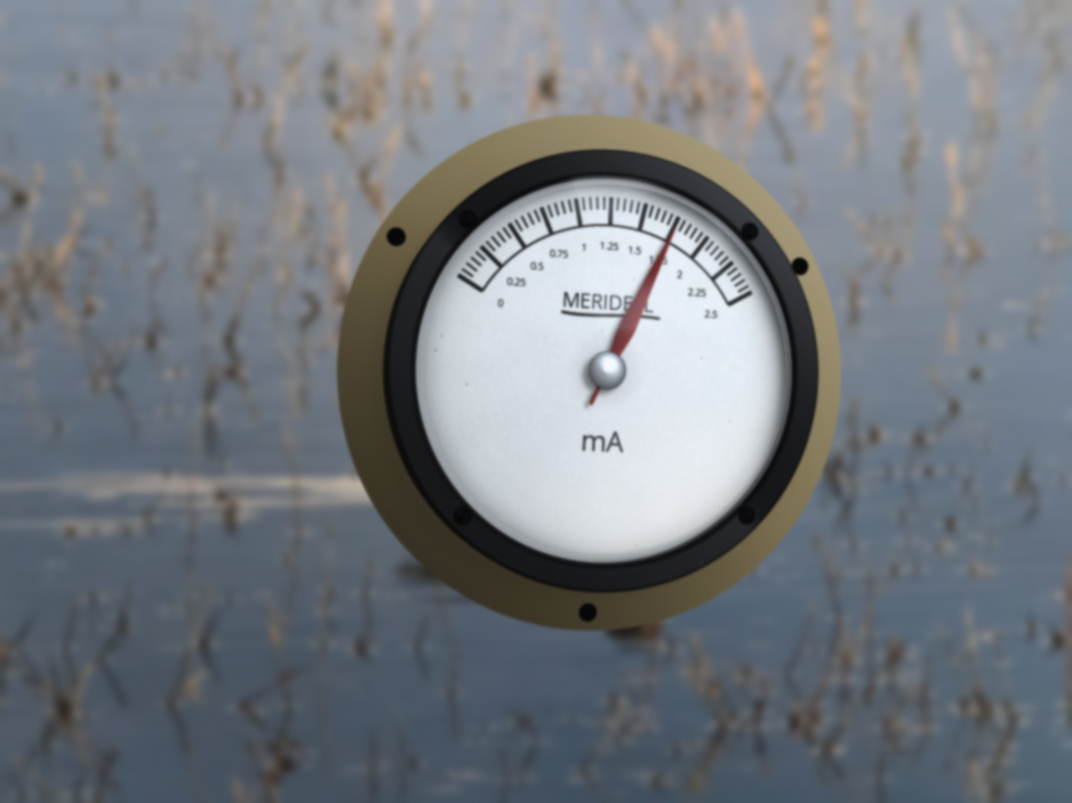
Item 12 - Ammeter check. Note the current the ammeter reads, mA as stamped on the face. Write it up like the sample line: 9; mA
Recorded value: 1.75; mA
